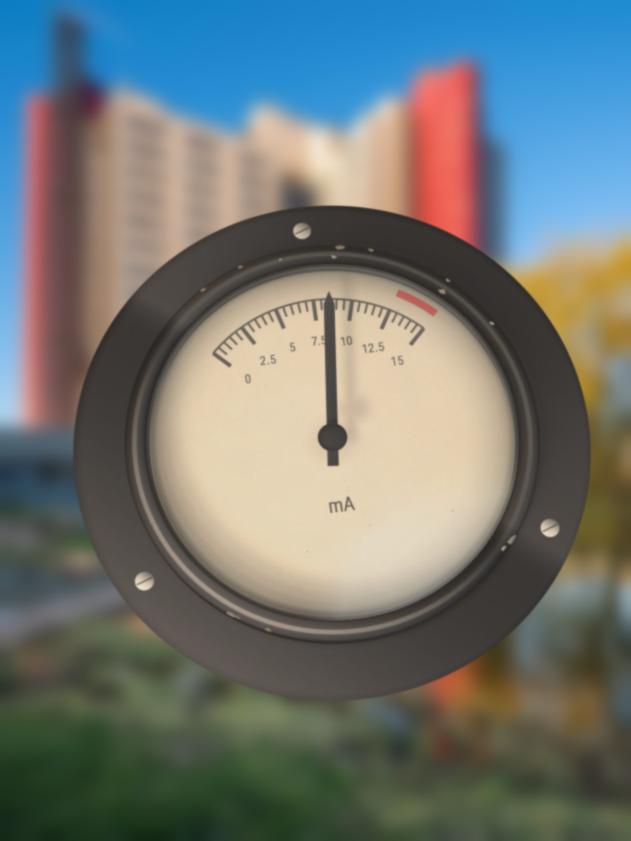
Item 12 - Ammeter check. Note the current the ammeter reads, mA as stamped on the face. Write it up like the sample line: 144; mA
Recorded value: 8.5; mA
